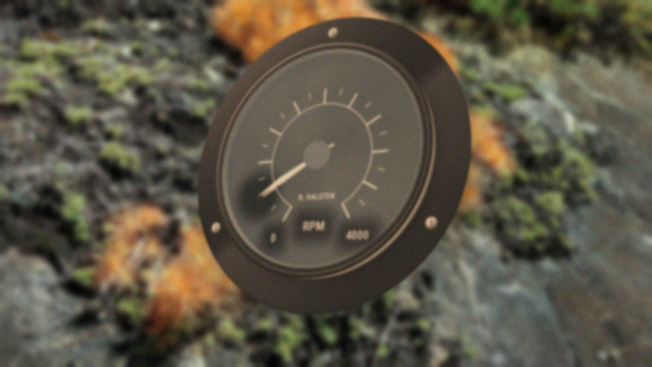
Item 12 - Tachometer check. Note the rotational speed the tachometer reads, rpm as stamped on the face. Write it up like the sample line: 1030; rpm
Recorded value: 400; rpm
